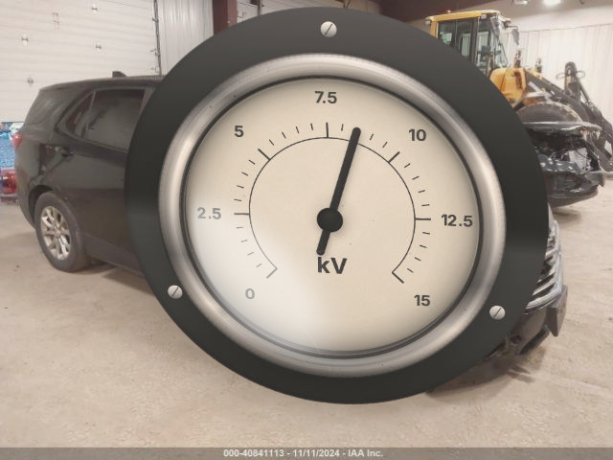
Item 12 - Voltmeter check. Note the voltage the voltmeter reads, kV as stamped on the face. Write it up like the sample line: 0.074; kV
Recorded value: 8.5; kV
